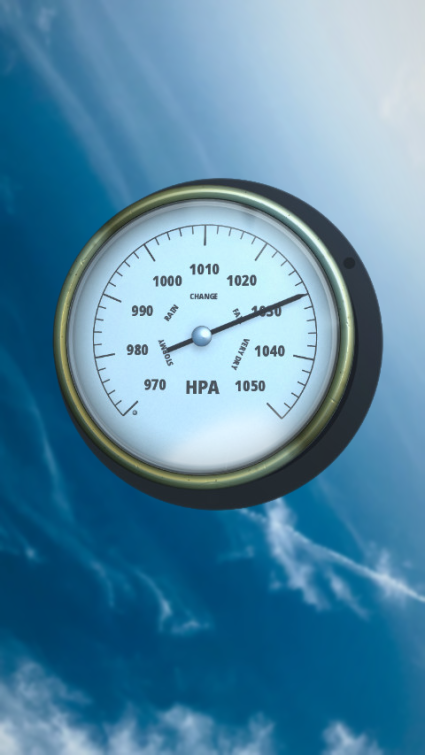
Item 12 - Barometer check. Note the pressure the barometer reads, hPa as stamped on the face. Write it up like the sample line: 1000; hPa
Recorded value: 1030; hPa
